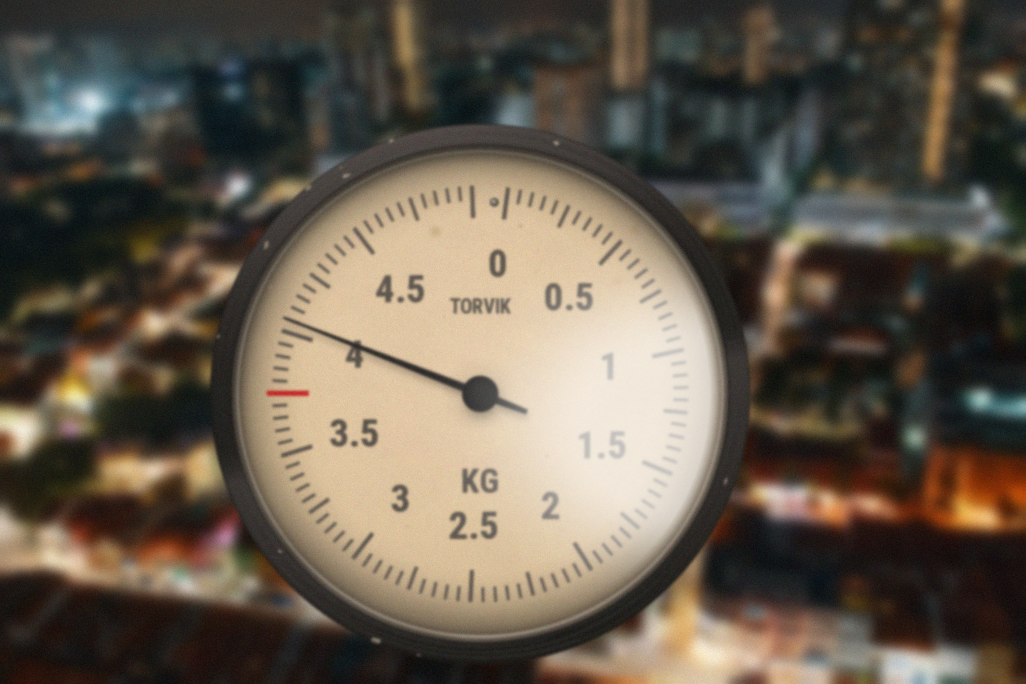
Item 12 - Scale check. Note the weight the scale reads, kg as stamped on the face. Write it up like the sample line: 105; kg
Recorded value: 4.05; kg
